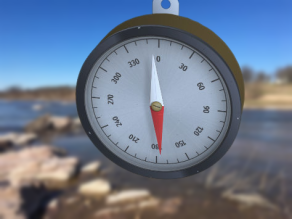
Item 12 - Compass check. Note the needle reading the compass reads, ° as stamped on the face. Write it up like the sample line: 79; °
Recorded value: 175; °
